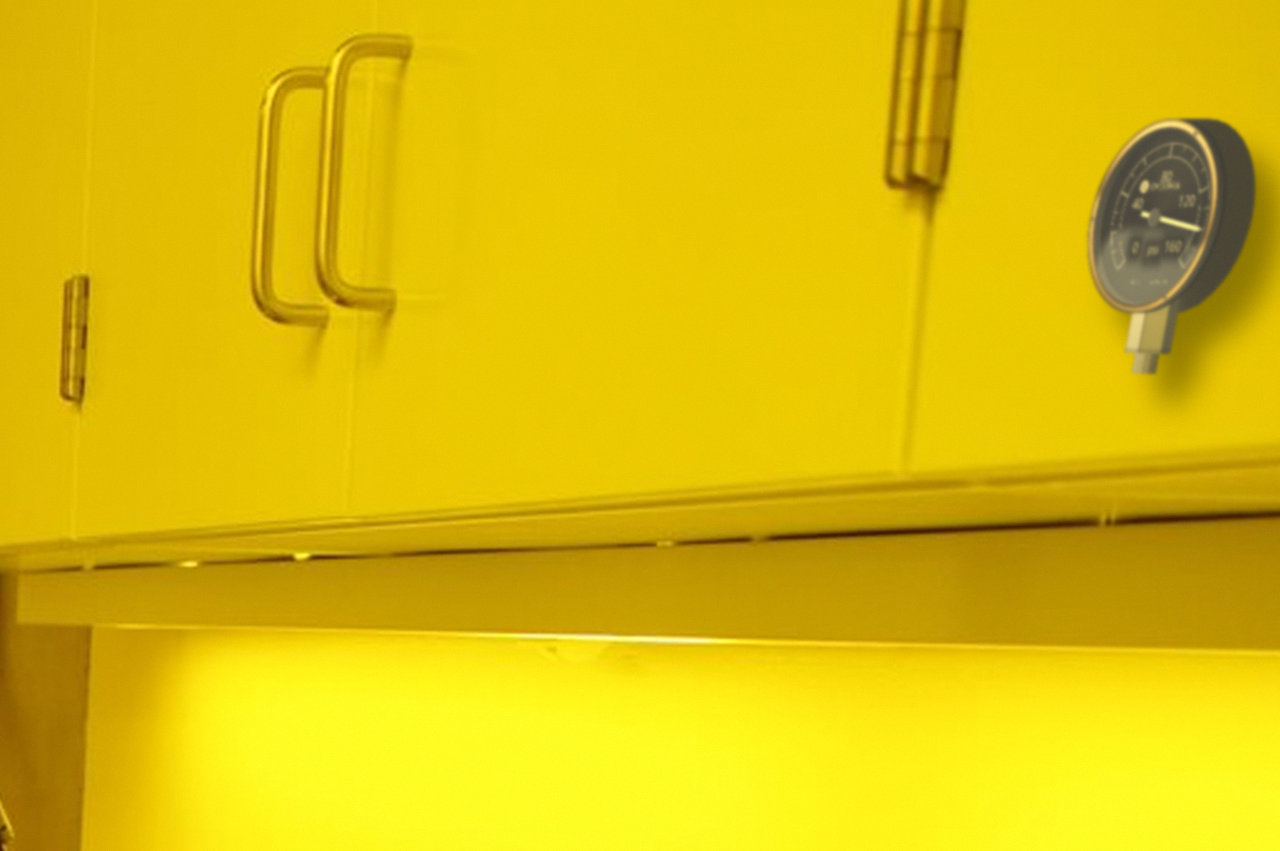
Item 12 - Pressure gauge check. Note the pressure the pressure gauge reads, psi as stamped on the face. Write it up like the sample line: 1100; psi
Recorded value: 140; psi
